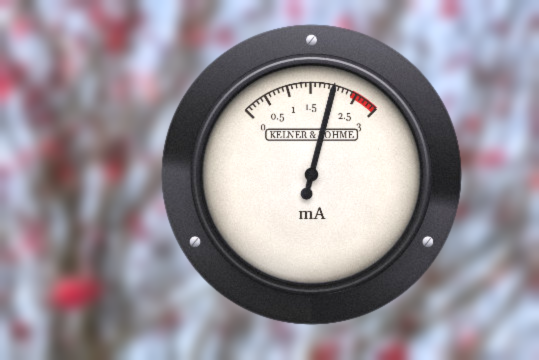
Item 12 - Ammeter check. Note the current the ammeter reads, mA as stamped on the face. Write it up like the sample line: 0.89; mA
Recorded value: 2; mA
